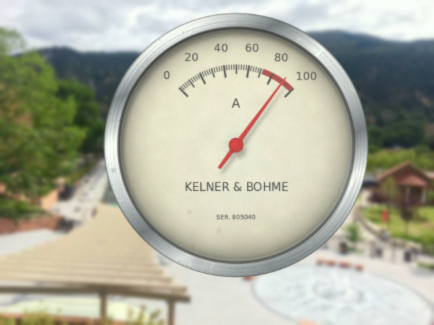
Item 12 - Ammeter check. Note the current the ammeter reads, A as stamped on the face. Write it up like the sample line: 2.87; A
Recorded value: 90; A
